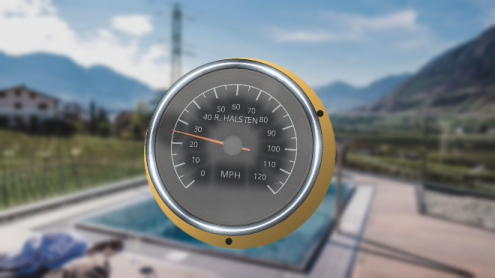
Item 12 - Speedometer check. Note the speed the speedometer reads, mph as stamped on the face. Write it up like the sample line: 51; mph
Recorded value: 25; mph
